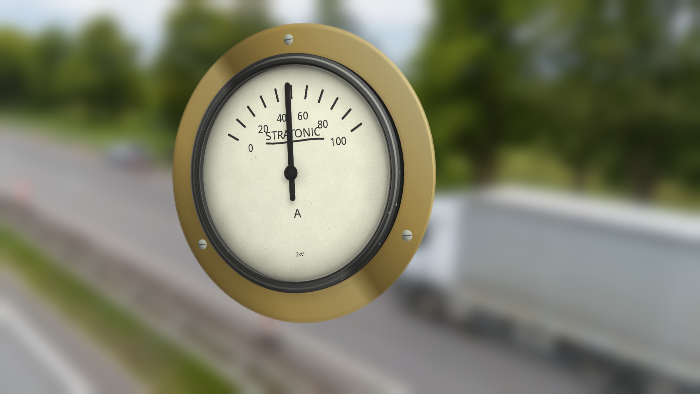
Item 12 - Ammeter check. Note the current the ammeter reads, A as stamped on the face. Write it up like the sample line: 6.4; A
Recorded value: 50; A
